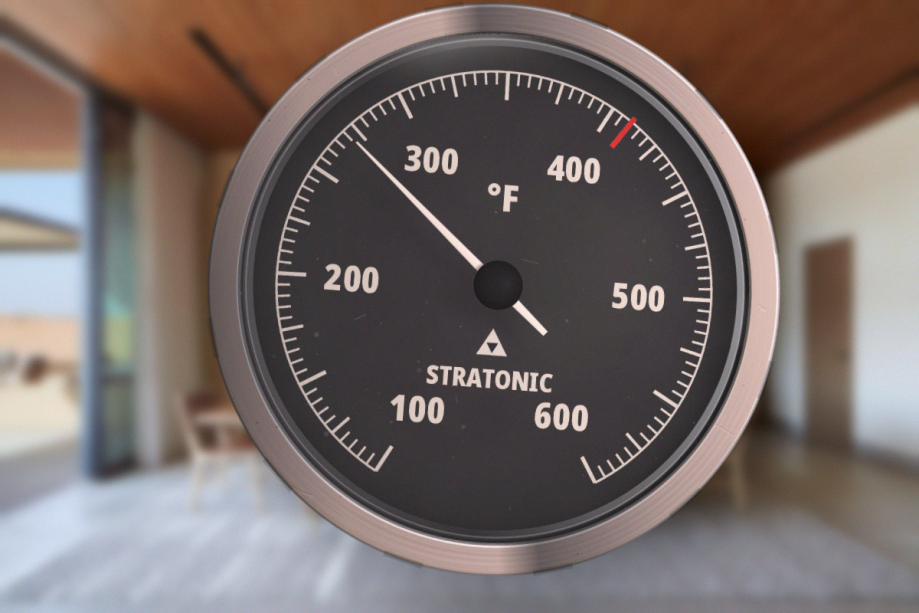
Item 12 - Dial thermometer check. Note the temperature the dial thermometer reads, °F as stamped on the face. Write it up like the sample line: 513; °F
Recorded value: 270; °F
